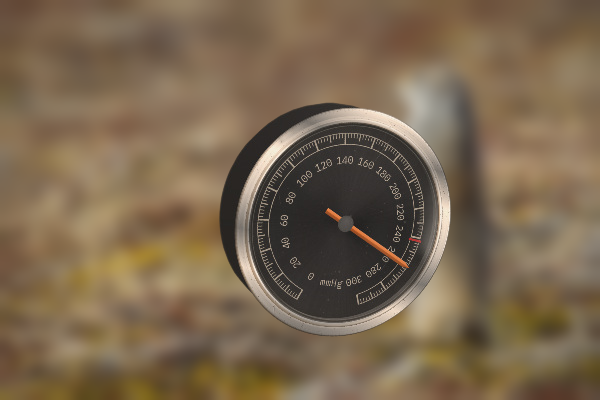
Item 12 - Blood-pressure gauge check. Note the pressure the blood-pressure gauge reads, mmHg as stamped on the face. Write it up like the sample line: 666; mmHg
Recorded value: 260; mmHg
